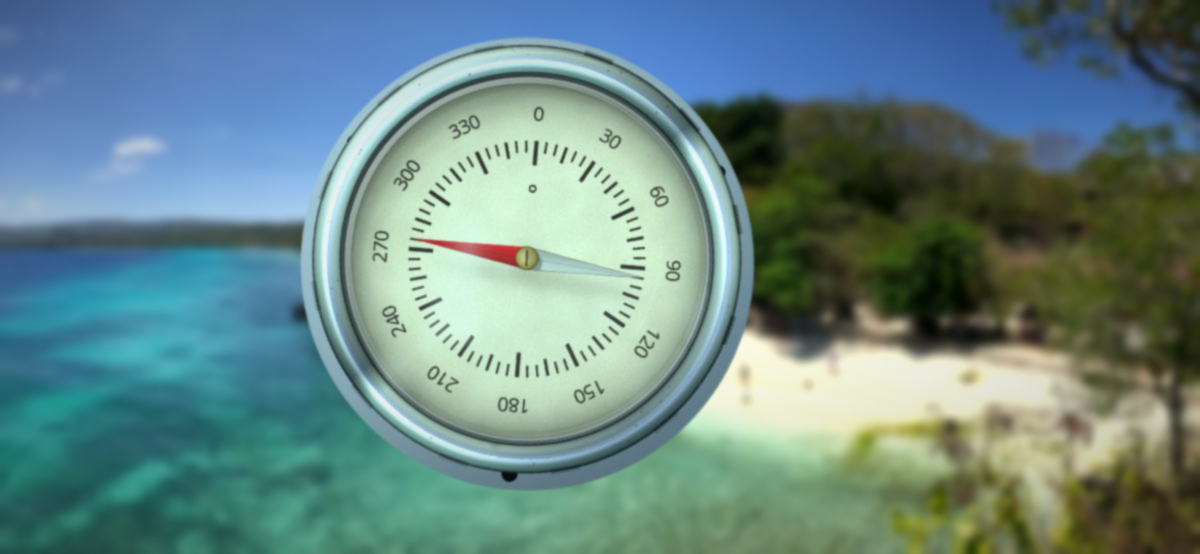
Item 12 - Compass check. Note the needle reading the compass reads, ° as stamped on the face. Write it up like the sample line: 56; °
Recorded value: 275; °
